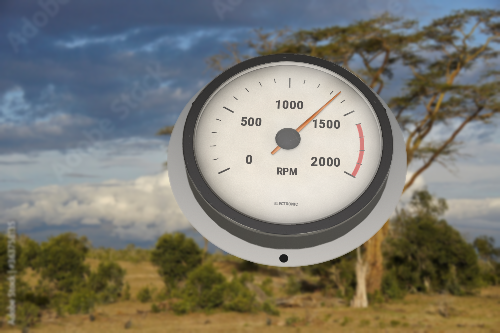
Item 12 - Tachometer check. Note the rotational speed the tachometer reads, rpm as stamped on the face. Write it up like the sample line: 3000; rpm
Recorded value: 1350; rpm
